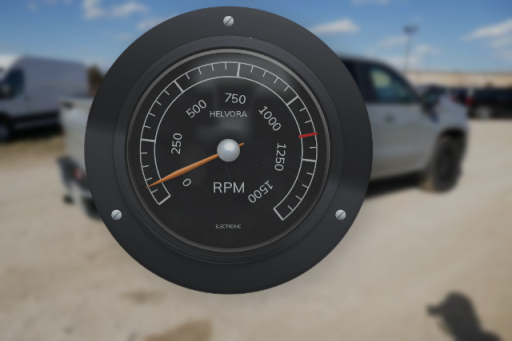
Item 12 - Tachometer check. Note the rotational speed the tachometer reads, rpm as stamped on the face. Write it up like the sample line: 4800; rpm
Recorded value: 75; rpm
